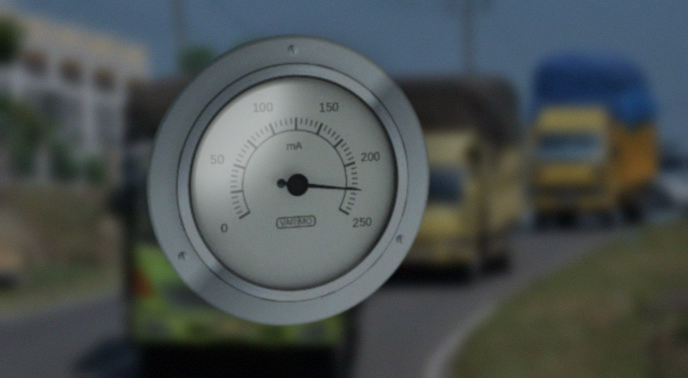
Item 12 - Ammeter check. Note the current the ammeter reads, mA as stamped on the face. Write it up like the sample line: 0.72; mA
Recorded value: 225; mA
